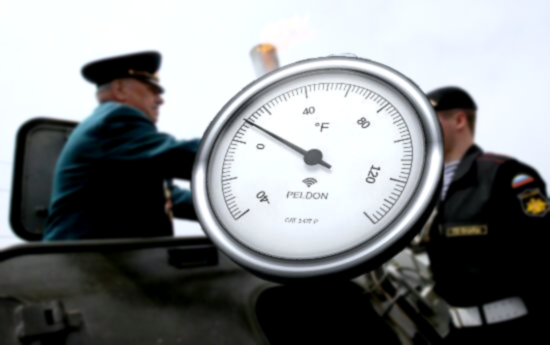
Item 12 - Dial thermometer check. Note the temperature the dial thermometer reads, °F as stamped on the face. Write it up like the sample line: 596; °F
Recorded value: 10; °F
